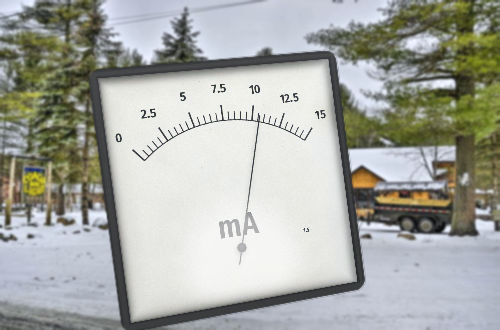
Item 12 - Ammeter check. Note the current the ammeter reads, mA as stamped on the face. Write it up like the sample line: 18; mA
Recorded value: 10.5; mA
